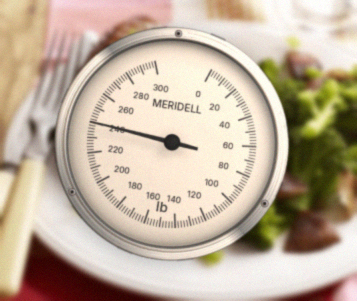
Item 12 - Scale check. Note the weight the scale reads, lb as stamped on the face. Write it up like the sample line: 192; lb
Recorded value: 240; lb
